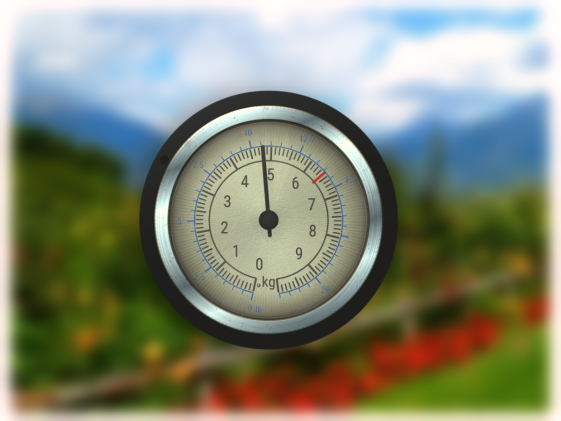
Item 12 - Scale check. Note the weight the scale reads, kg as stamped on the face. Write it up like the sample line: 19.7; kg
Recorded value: 4.8; kg
